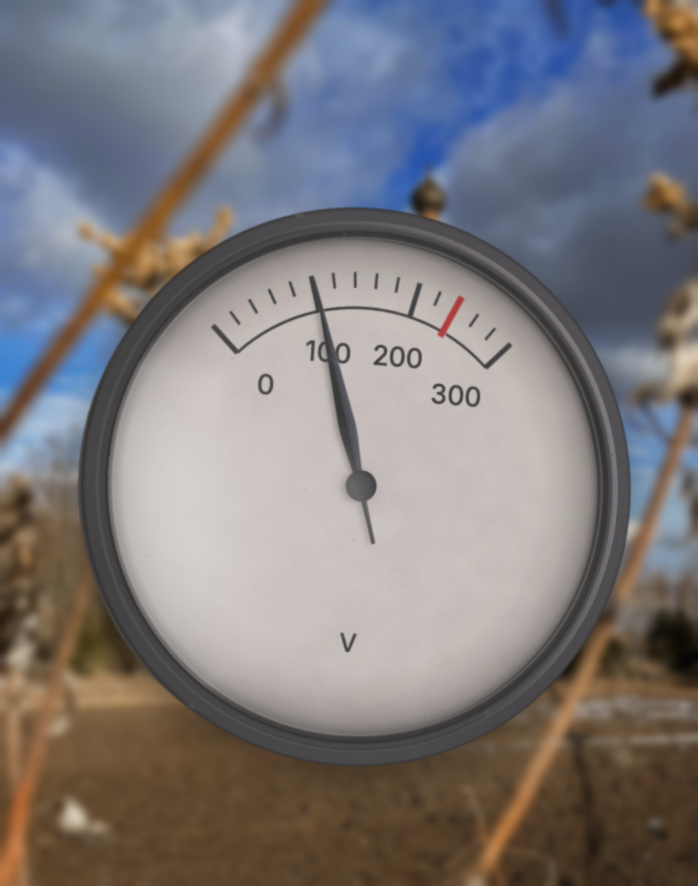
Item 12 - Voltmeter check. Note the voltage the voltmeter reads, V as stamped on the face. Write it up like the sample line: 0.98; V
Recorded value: 100; V
